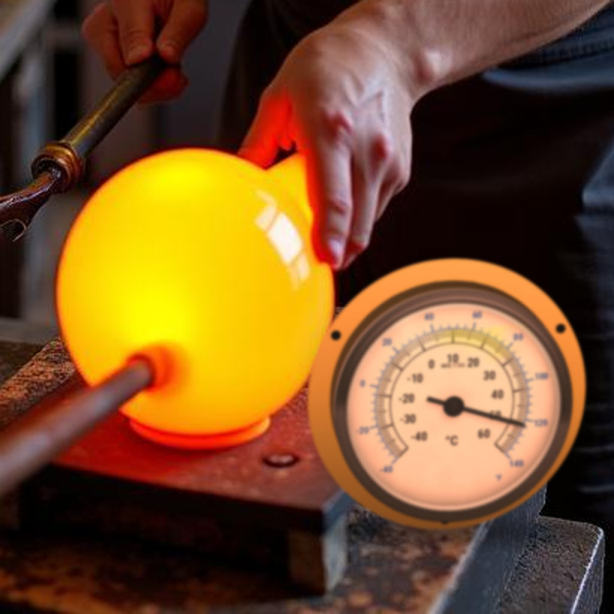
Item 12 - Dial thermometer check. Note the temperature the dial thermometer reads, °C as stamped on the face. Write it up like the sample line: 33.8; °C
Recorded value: 50; °C
